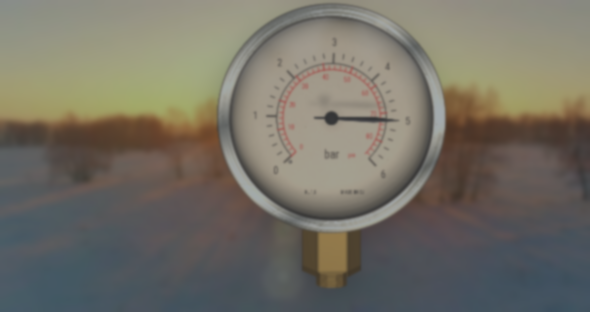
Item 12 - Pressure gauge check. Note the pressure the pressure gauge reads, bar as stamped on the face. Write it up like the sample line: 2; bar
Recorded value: 5; bar
